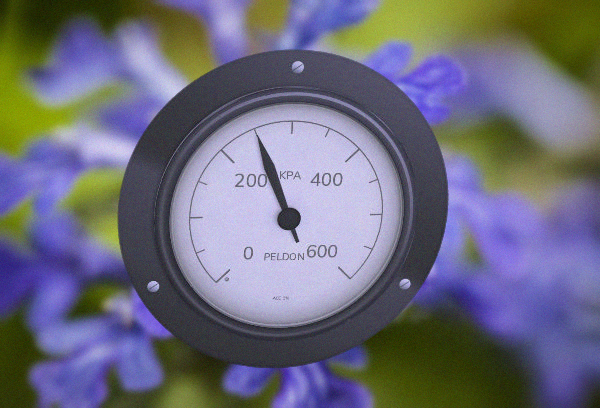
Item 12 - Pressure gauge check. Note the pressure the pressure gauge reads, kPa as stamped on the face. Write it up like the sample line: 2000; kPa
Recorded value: 250; kPa
